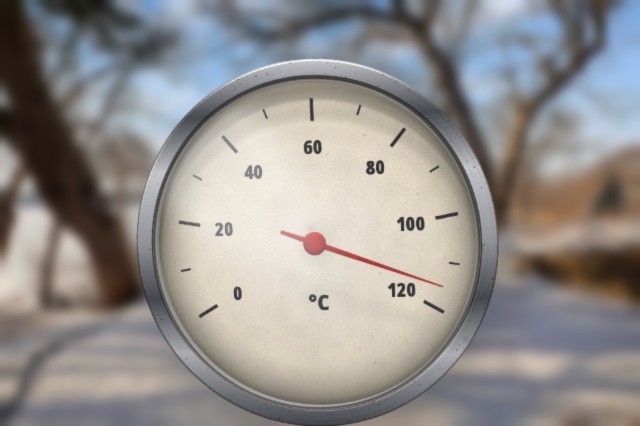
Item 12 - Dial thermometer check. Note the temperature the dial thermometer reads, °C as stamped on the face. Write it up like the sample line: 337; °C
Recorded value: 115; °C
